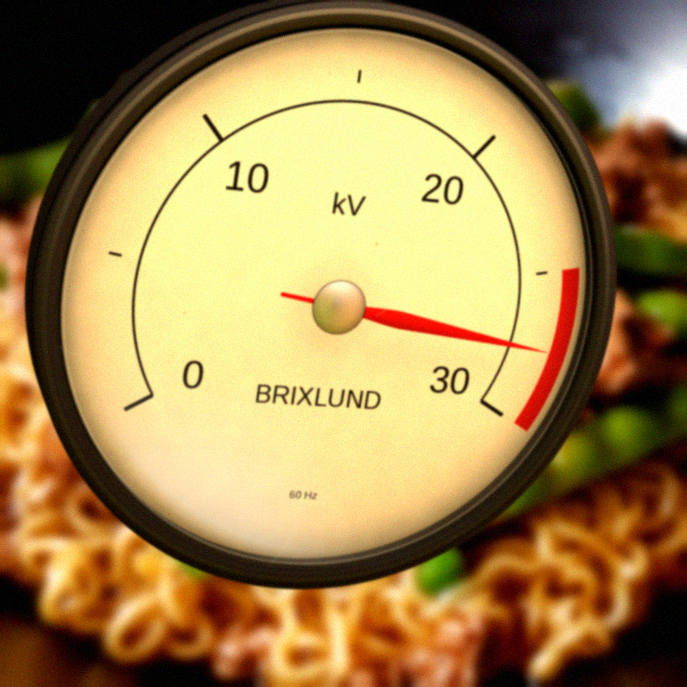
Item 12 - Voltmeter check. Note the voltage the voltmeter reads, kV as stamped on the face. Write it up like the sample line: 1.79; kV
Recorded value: 27.5; kV
